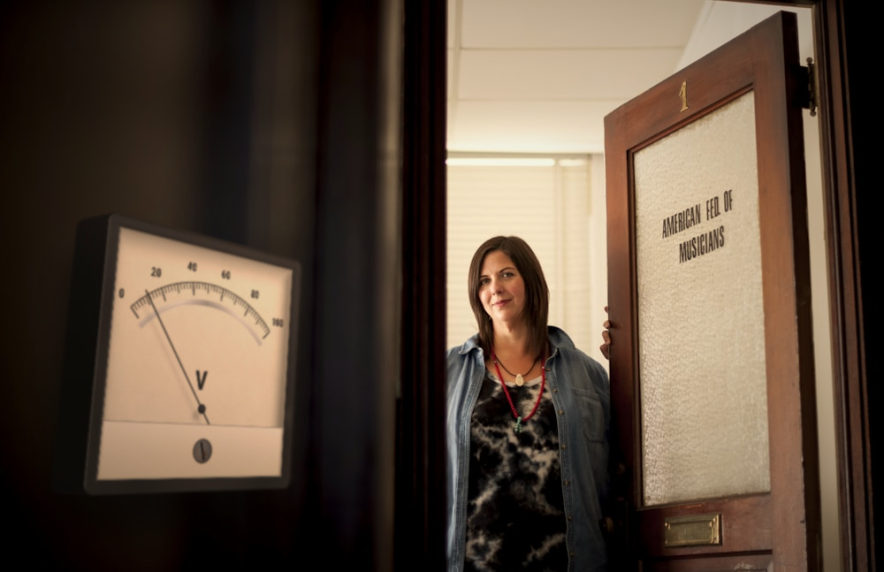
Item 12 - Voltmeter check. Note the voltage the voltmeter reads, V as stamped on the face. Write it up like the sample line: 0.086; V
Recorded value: 10; V
